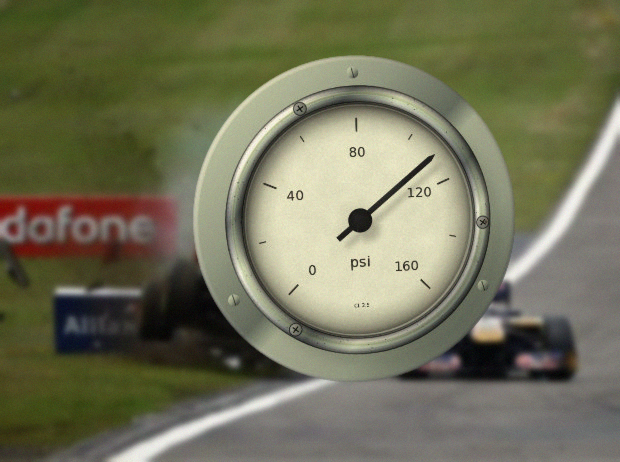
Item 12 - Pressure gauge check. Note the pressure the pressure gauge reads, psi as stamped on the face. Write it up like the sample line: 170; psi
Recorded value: 110; psi
